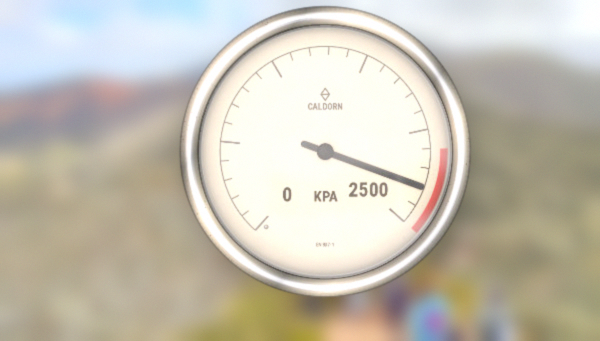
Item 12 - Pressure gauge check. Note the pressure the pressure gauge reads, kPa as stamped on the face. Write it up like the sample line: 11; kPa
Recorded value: 2300; kPa
